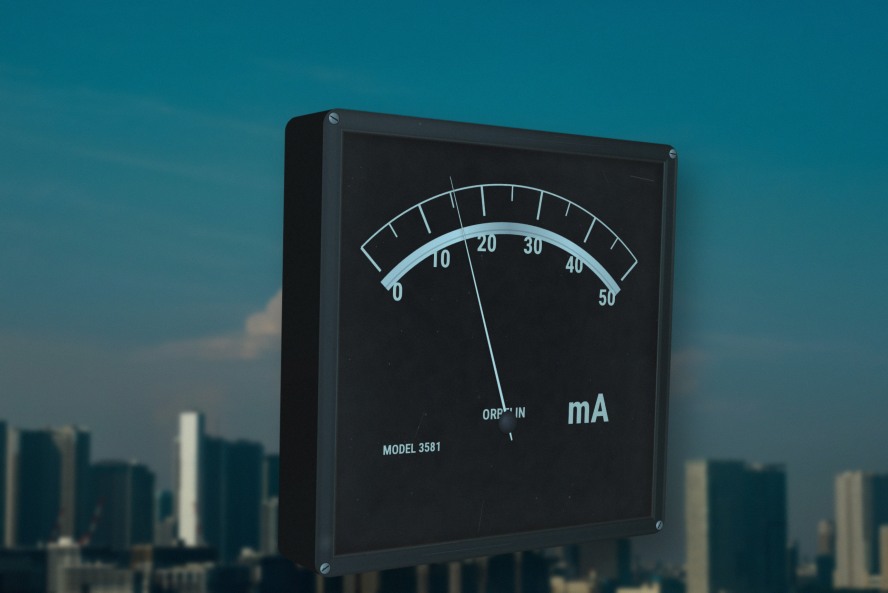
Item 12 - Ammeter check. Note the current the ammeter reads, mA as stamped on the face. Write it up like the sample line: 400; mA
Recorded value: 15; mA
